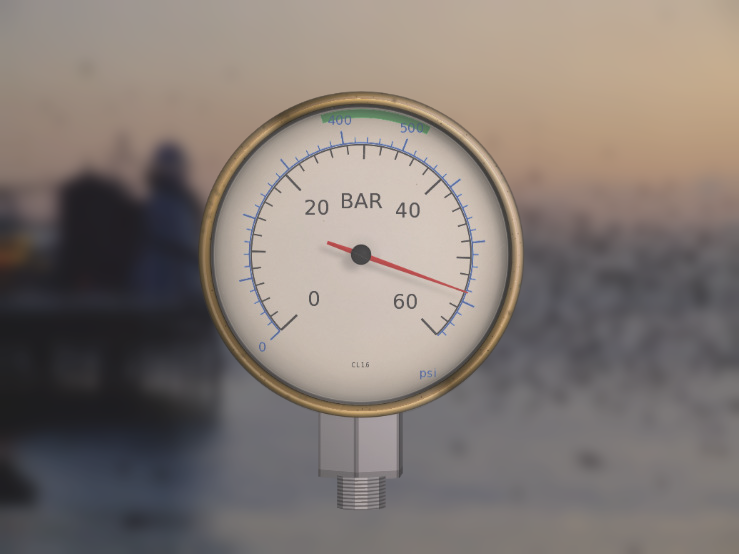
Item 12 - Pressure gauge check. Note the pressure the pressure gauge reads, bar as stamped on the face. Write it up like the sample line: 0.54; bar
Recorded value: 54; bar
